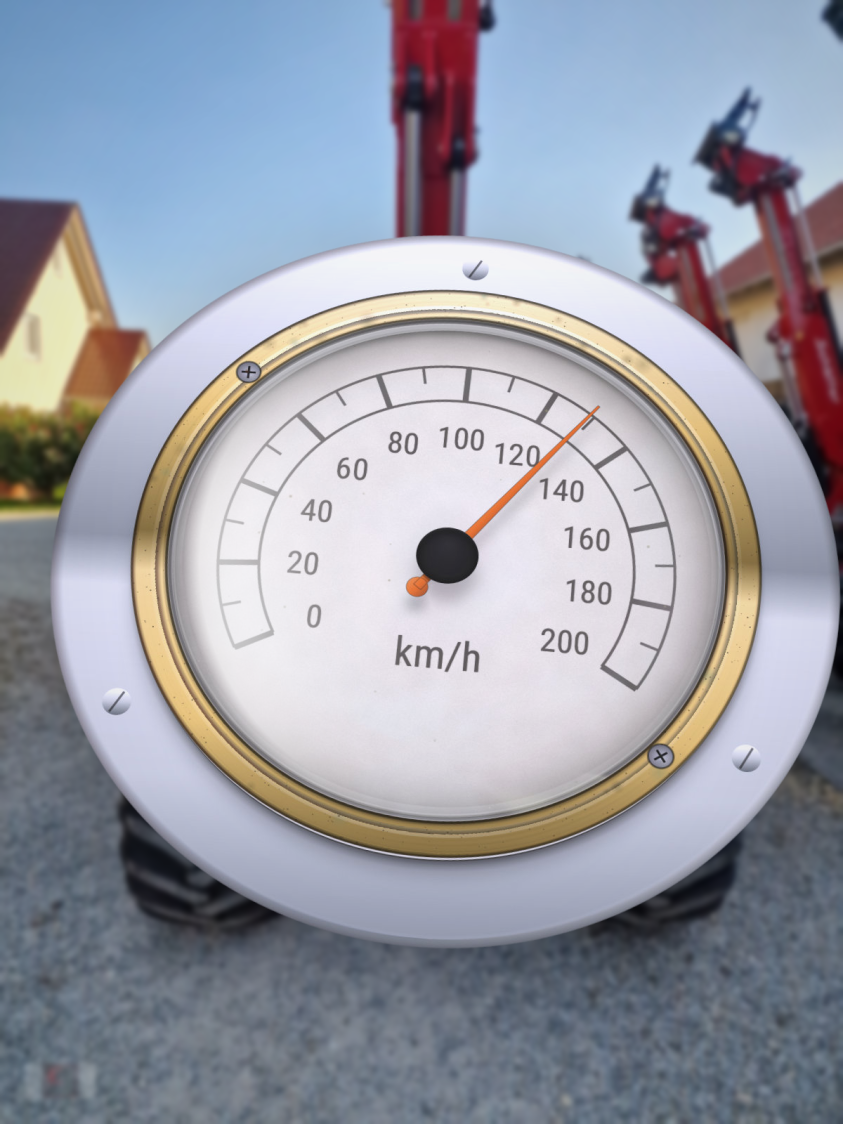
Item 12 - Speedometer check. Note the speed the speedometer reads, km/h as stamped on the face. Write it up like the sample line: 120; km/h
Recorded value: 130; km/h
